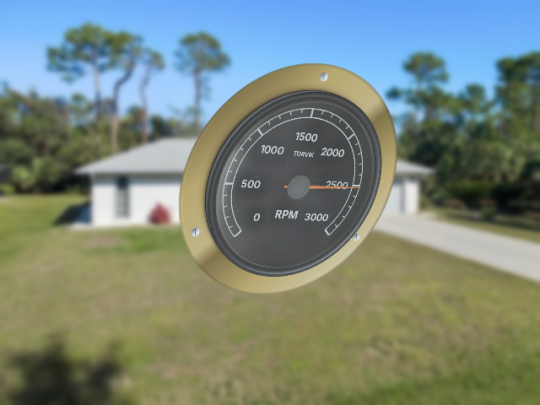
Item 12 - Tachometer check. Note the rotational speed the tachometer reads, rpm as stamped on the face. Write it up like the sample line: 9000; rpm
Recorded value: 2500; rpm
